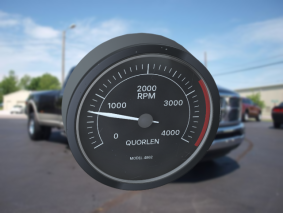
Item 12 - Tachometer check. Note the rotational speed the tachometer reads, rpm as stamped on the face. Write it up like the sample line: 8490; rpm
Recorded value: 700; rpm
